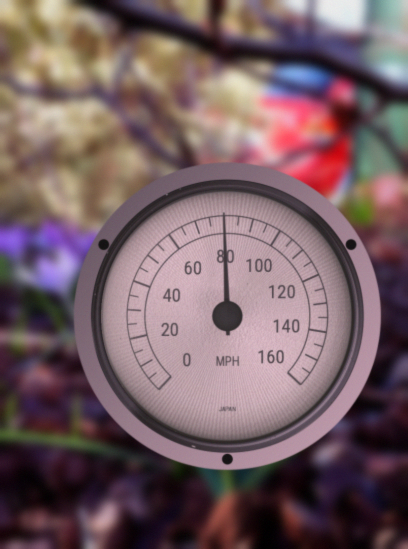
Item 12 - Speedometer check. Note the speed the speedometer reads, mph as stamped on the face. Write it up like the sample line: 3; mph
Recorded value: 80; mph
